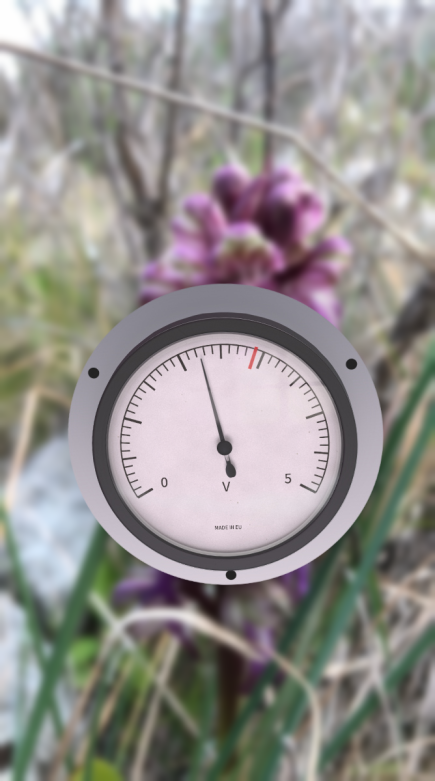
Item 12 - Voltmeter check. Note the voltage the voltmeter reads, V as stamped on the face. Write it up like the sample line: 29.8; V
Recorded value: 2.25; V
